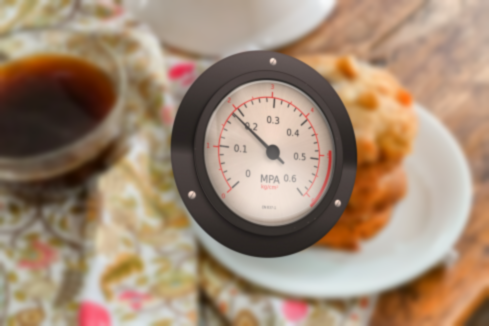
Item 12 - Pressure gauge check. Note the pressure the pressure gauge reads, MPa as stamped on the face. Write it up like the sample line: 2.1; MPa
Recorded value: 0.18; MPa
